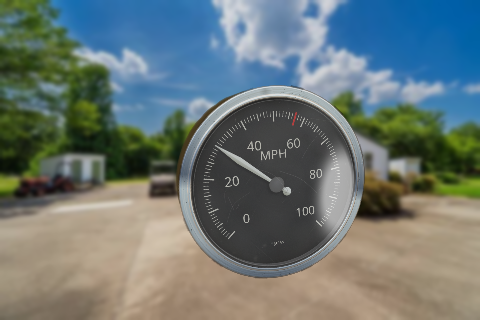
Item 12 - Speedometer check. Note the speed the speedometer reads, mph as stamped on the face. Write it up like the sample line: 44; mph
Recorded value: 30; mph
